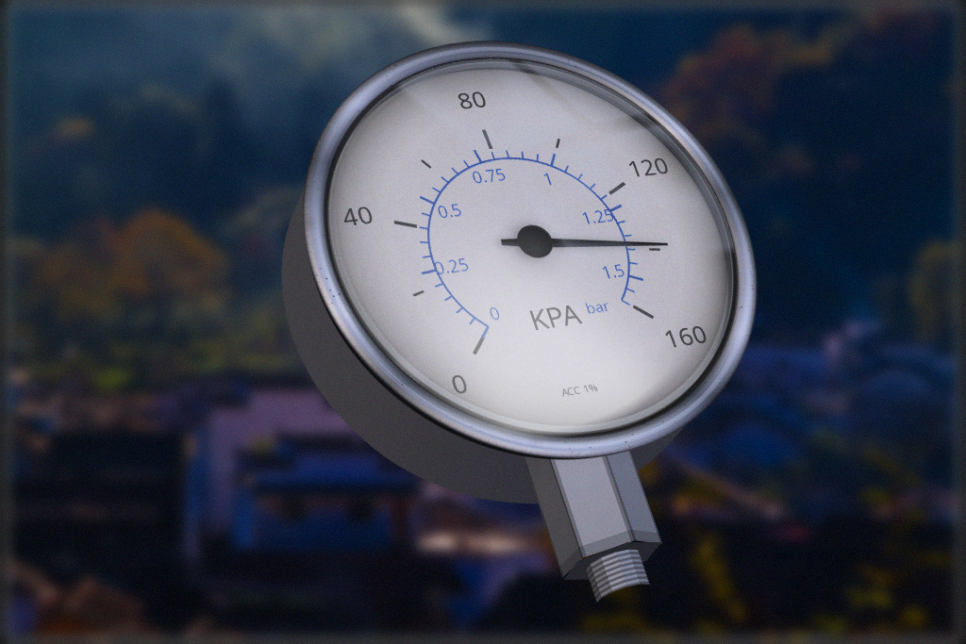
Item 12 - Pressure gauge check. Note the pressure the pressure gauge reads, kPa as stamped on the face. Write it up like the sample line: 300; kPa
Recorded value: 140; kPa
